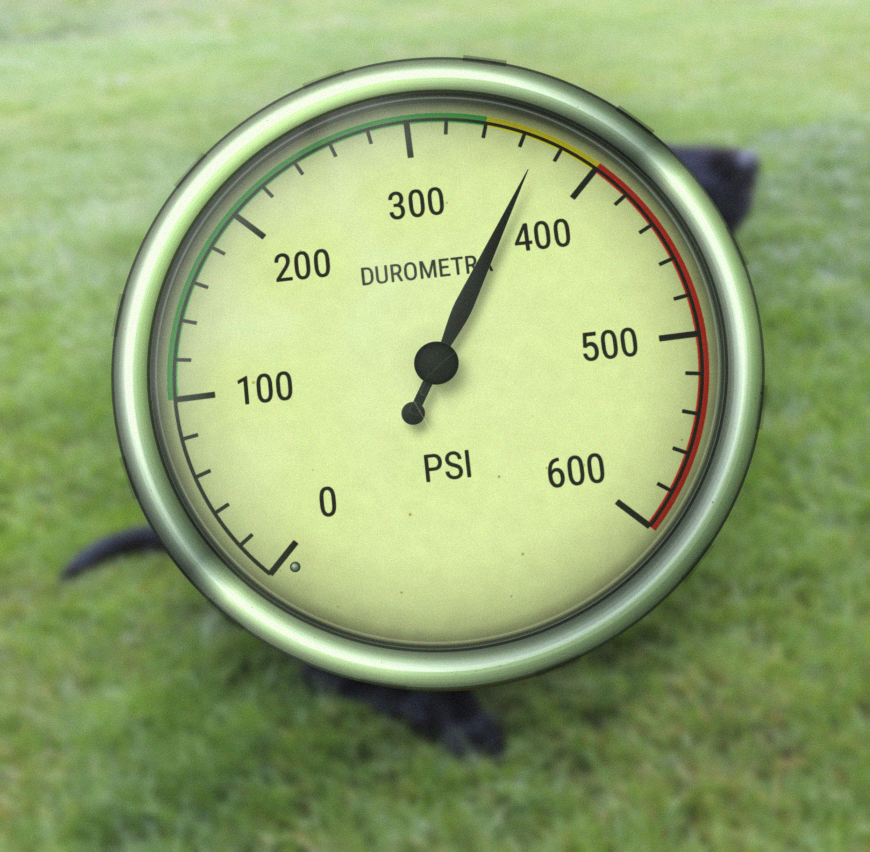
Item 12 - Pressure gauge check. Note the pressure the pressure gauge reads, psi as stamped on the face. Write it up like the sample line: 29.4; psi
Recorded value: 370; psi
